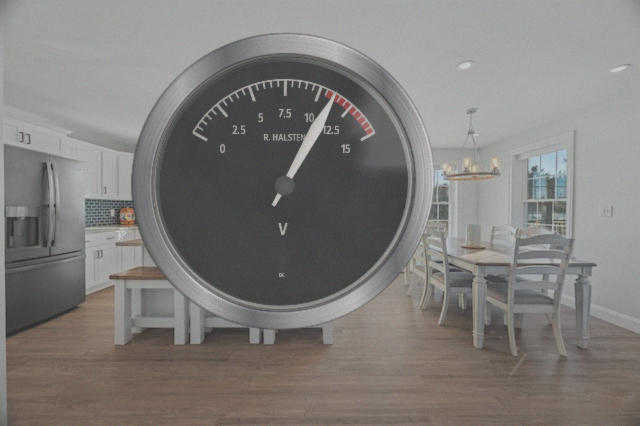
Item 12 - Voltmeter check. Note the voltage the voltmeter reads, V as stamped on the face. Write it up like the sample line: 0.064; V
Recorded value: 11; V
